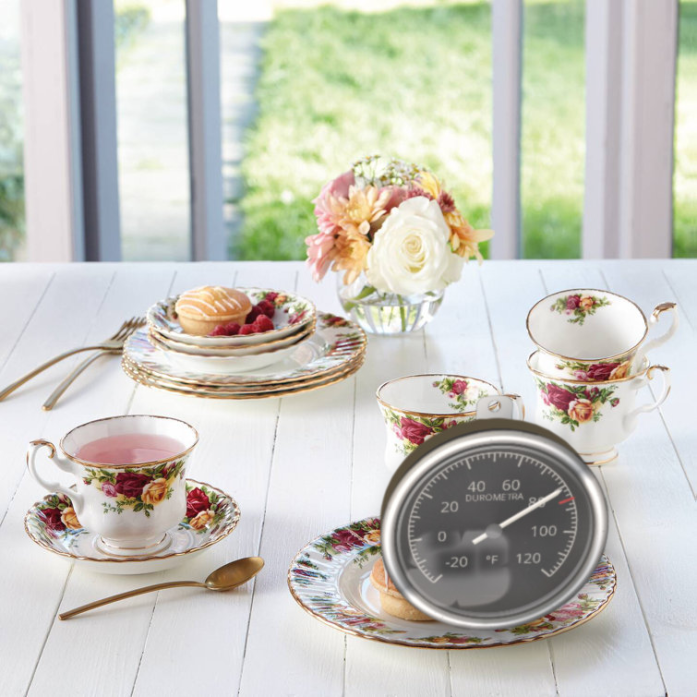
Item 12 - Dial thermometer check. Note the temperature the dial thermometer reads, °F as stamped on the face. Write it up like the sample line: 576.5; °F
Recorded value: 80; °F
